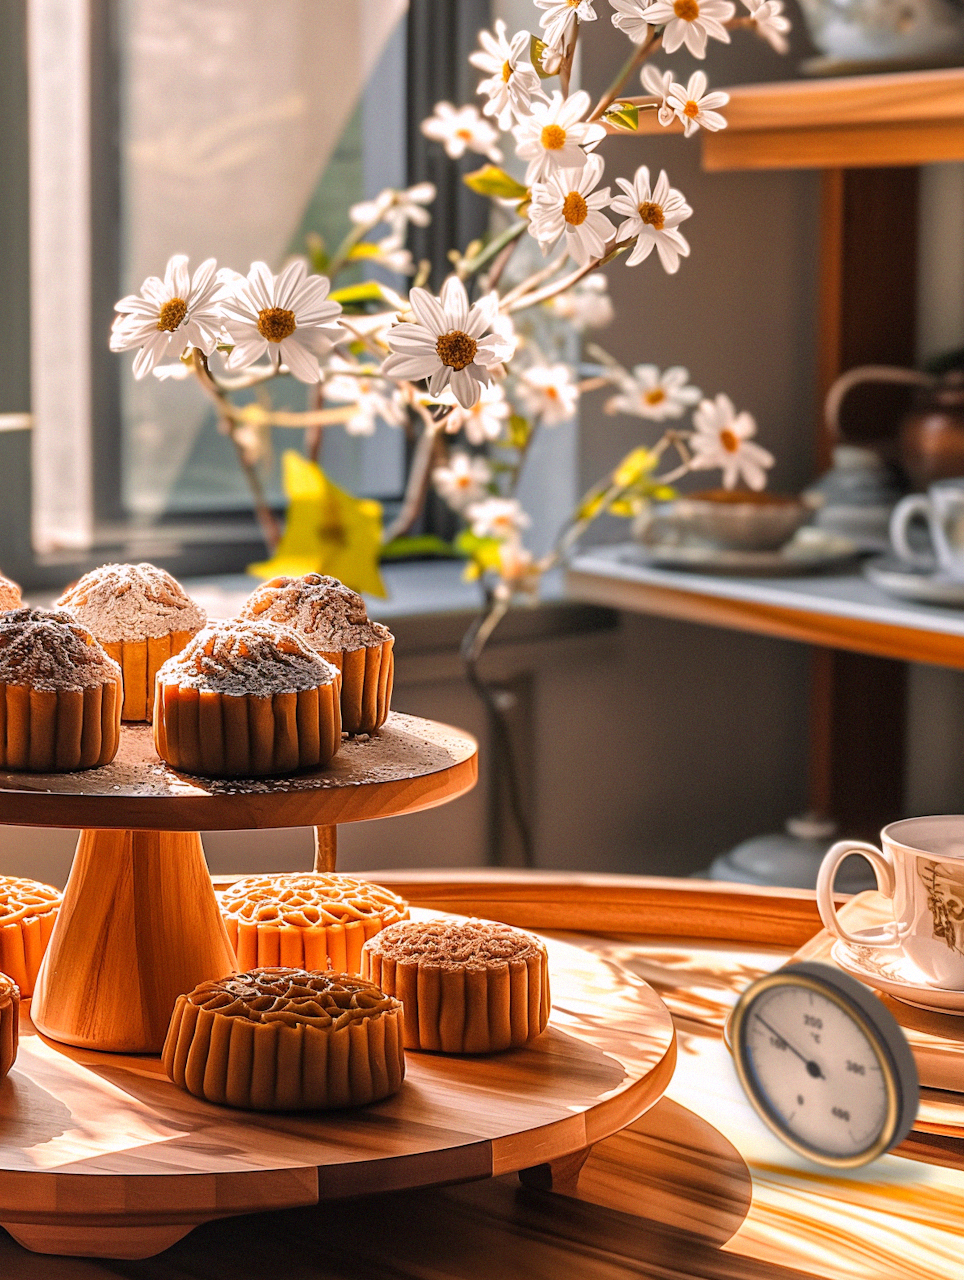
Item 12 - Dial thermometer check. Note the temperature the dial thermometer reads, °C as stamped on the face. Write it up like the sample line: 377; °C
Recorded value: 120; °C
